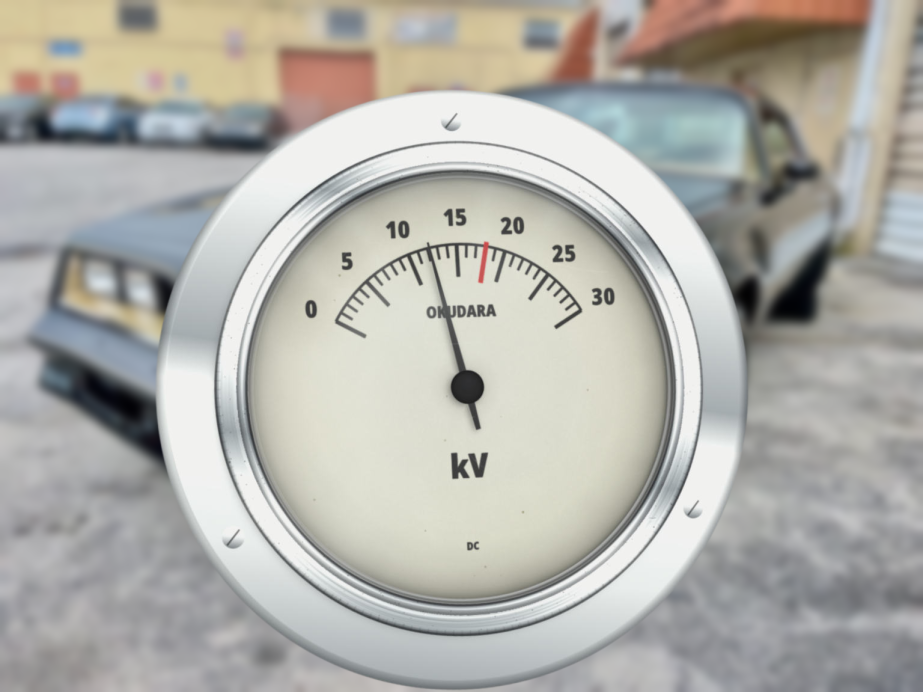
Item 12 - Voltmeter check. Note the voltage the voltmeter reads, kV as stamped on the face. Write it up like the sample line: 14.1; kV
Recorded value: 12; kV
